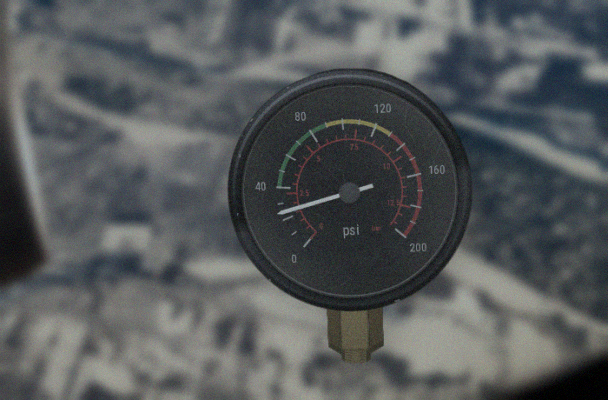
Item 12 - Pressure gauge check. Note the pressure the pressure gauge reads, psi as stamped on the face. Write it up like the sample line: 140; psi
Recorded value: 25; psi
